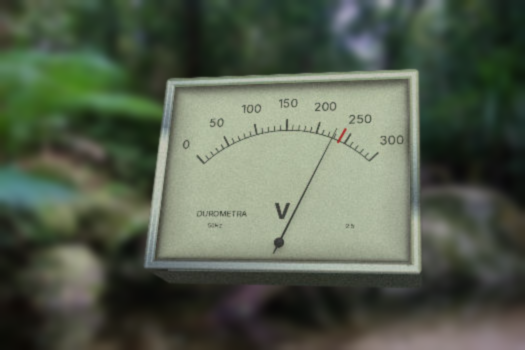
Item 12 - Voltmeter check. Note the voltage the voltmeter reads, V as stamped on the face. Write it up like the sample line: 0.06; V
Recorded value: 230; V
